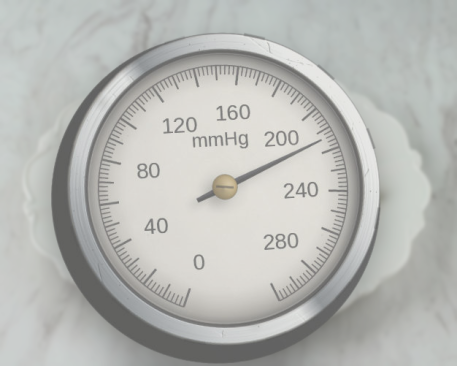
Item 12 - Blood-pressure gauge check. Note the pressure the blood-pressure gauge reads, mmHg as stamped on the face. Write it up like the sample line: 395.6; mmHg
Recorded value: 214; mmHg
